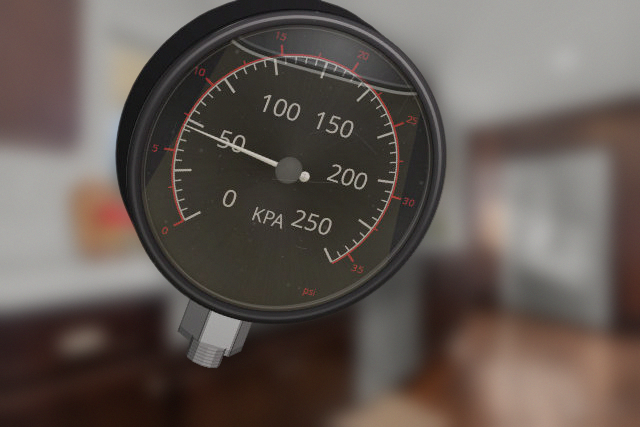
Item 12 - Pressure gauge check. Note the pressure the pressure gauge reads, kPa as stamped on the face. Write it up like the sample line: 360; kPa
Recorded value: 47.5; kPa
